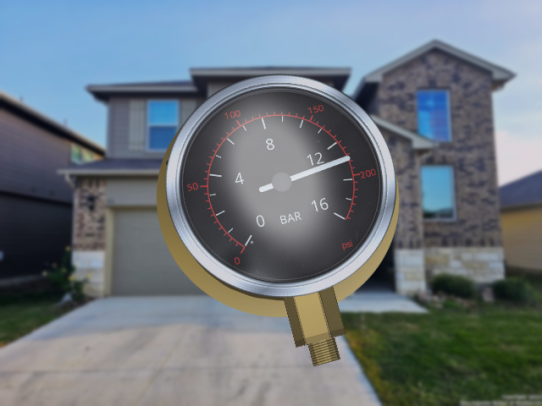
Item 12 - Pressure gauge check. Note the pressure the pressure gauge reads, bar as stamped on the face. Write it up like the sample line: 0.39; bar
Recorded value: 13; bar
